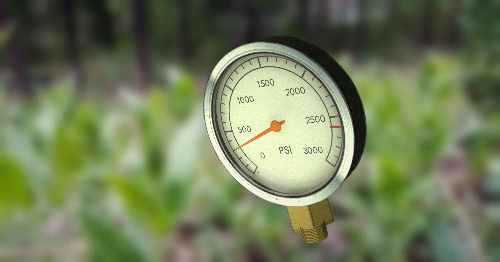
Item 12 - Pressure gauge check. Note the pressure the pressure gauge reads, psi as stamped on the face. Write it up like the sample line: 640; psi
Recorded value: 300; psi
